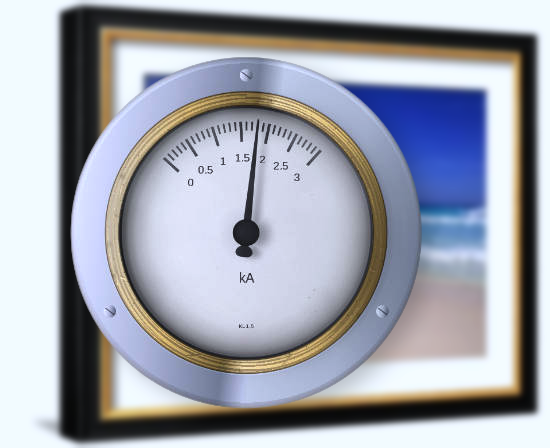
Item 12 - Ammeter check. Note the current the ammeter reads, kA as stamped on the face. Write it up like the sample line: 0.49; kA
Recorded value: 1.8; kA
